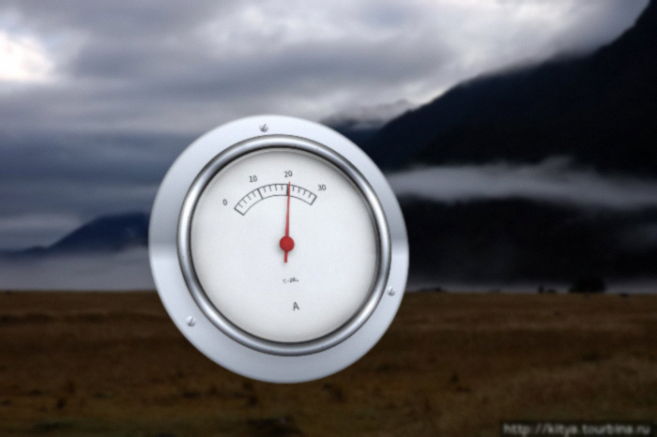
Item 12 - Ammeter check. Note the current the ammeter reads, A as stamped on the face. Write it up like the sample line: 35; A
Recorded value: 20; A
